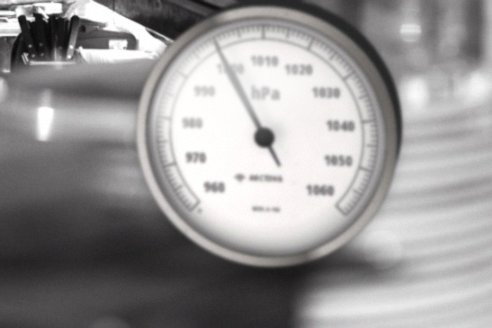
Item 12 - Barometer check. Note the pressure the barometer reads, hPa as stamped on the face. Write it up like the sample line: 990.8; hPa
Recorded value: 1000; hPa
